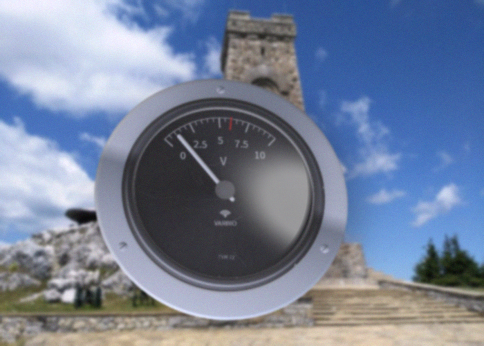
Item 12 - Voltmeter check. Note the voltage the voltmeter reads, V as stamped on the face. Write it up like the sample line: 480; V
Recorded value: 1; V
